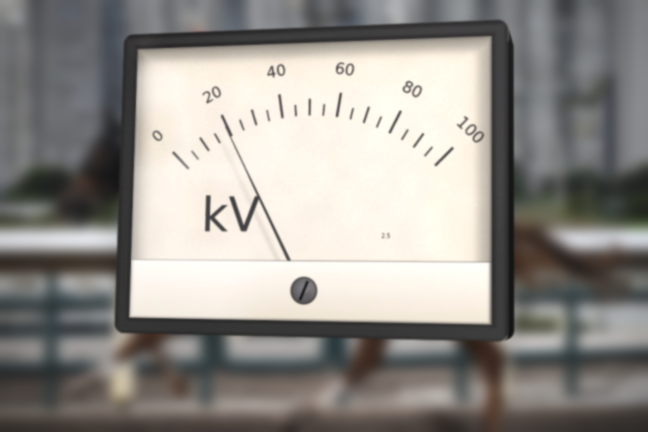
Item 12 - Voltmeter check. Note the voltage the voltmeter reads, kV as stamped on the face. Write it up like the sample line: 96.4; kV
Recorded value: 20; kV
